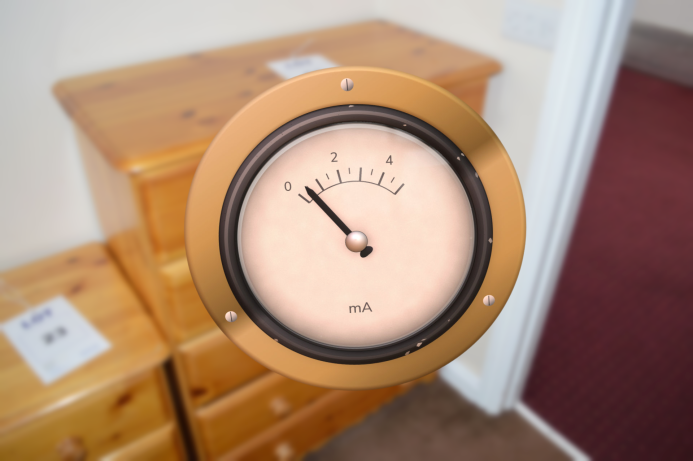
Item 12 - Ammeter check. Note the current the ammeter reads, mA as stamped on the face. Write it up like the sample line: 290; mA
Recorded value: 0.5; mA
